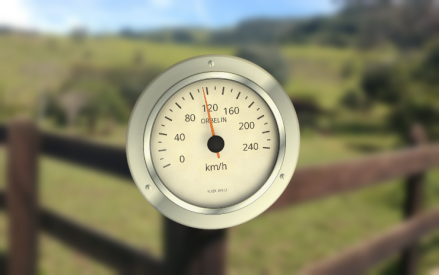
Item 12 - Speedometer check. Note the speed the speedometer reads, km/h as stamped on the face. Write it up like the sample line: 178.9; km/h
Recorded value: 115; km/h
